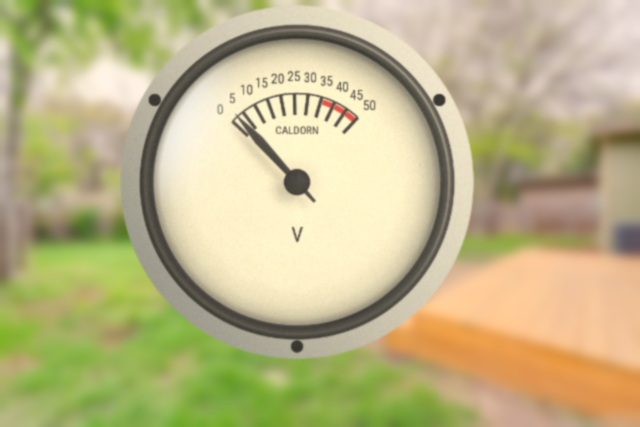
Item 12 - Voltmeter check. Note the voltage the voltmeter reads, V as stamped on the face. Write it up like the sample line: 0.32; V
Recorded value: 2.5; V
